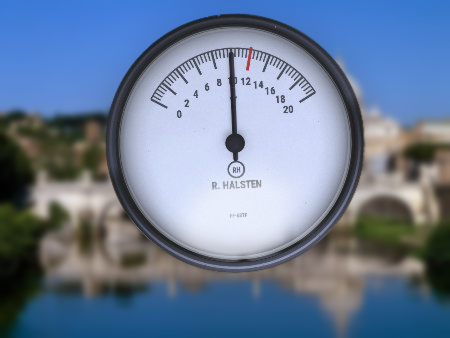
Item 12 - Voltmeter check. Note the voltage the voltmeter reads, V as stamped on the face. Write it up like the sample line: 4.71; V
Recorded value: 10; V
